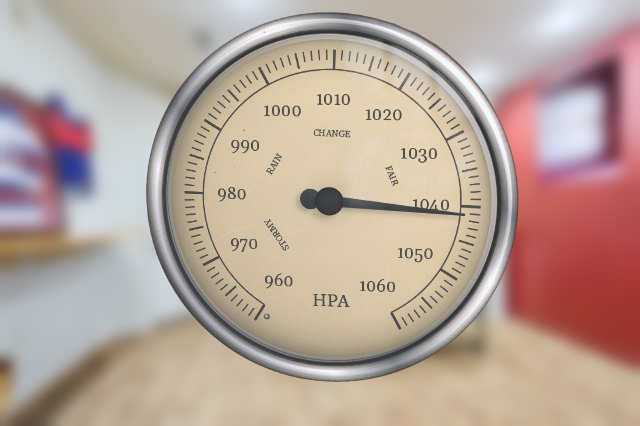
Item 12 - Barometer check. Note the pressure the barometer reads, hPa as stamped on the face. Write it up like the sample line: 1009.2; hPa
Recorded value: 1041; hPa
